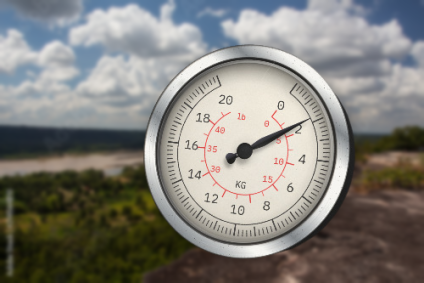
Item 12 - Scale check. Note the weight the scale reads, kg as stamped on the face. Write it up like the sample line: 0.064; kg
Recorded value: 1.8; kg
